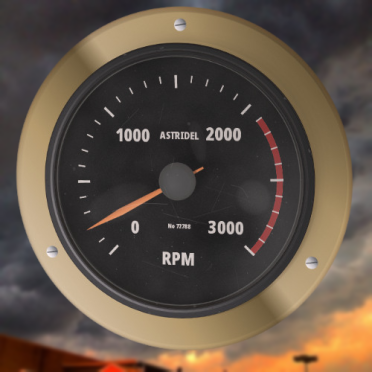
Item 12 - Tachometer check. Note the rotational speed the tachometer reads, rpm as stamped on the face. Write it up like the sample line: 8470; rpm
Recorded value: 200; rpm
